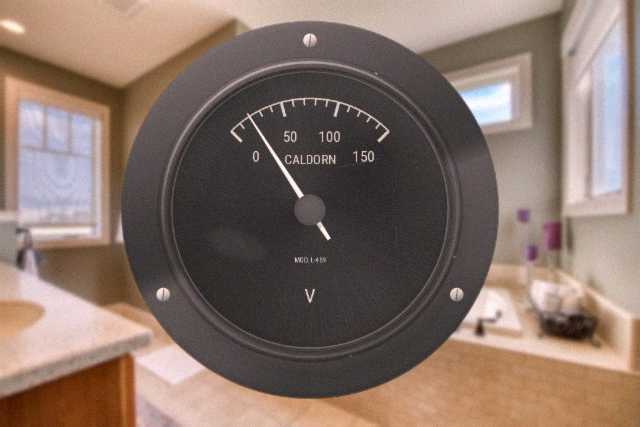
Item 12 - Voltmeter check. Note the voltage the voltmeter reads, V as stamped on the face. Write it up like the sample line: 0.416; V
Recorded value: 20; V
